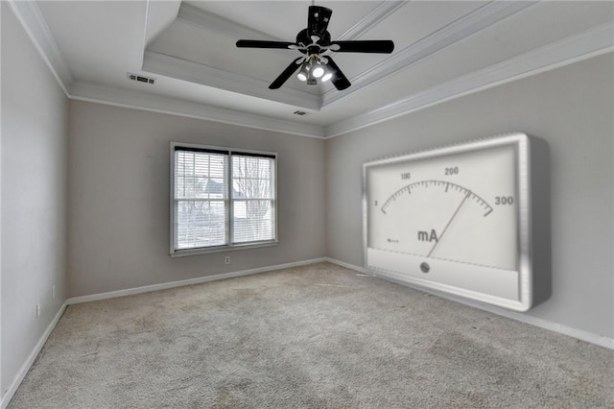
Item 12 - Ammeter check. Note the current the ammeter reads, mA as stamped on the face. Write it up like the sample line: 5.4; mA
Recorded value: 250; mA
